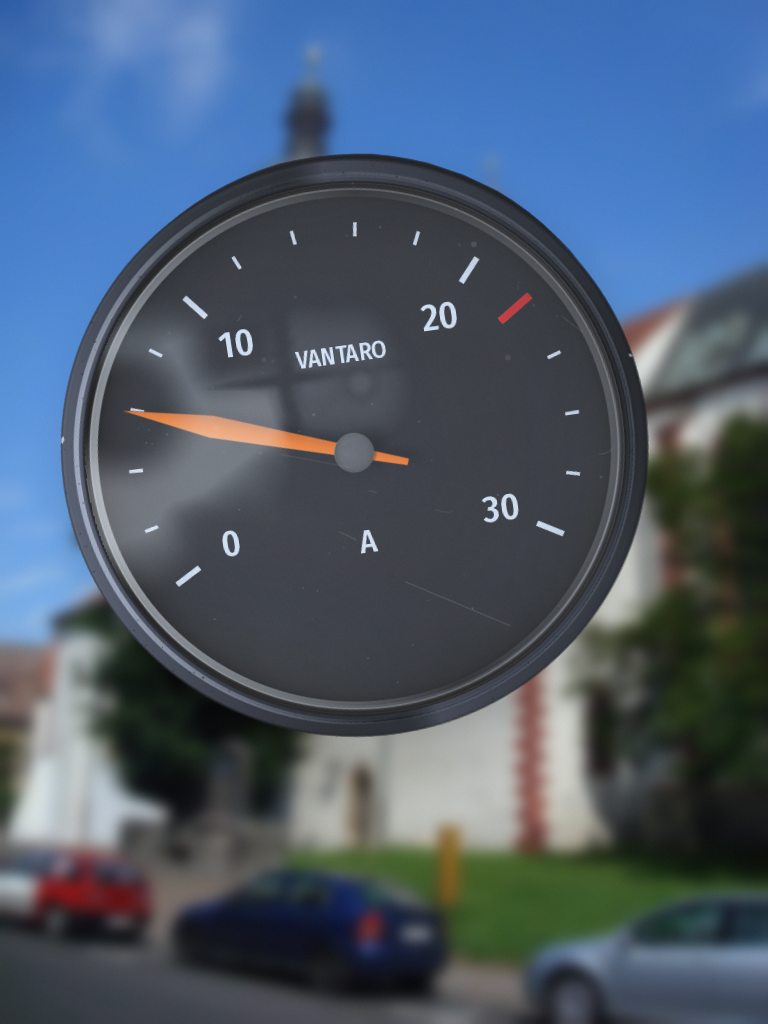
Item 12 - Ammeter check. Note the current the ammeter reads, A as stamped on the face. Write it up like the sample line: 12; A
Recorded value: 6; A
